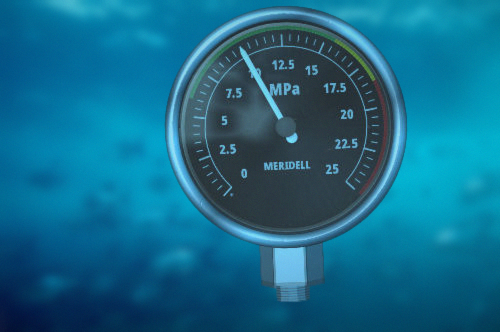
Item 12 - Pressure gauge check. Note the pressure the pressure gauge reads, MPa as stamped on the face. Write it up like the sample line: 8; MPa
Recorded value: 10; MPa
